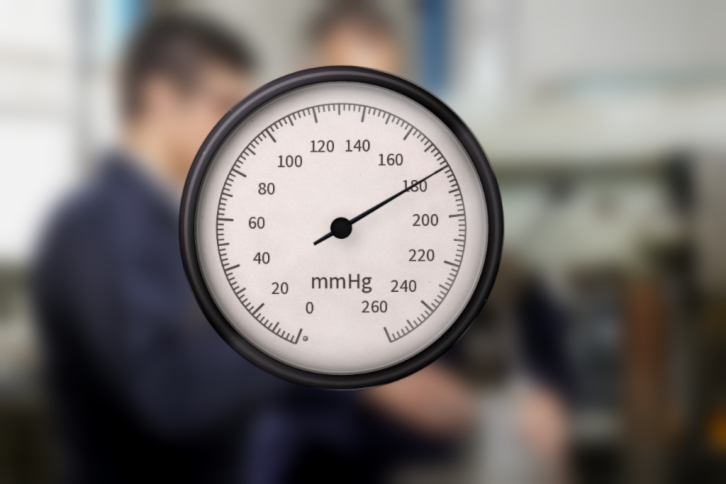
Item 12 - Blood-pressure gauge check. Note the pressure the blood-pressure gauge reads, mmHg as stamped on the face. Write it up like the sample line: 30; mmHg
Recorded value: 180; mmHg
